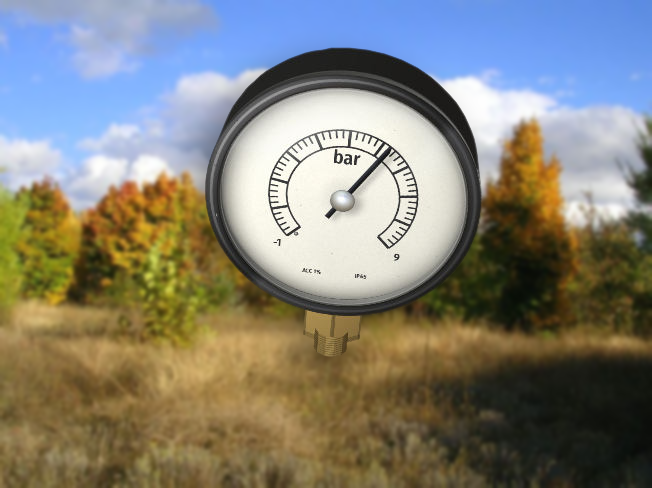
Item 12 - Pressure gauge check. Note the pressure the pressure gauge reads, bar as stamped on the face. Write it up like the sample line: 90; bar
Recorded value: 5.2; bar
